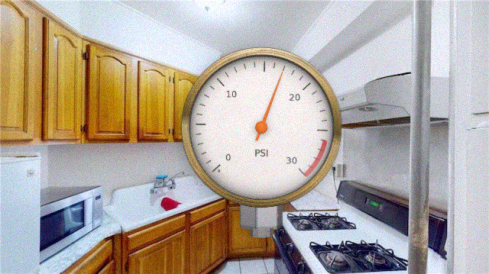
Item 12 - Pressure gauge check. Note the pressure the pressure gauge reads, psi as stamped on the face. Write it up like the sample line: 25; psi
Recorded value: 17; psi
